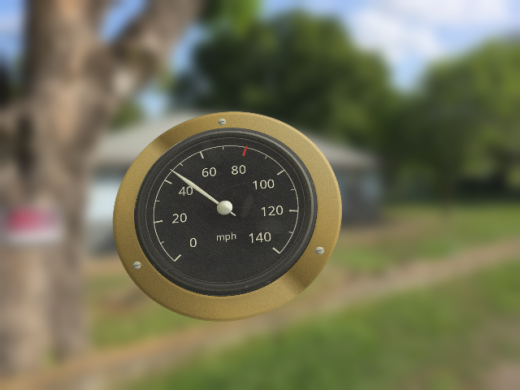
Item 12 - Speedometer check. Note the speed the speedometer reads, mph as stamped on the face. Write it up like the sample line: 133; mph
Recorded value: 45; mph
